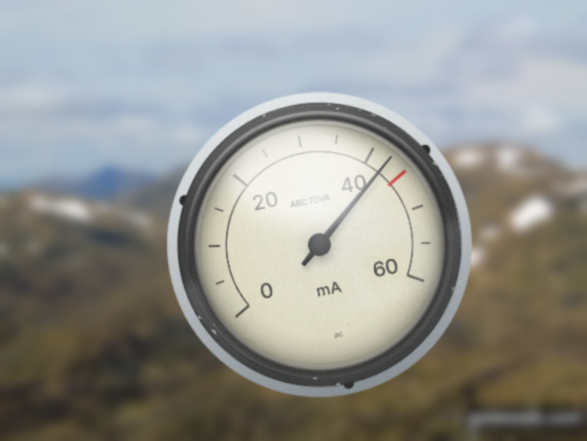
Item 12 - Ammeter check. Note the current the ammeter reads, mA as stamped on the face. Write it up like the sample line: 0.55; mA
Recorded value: 42.5; mA
